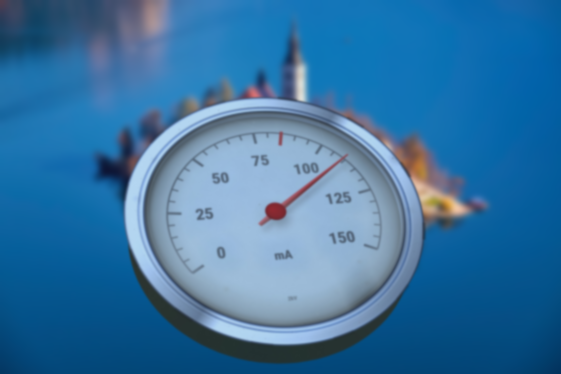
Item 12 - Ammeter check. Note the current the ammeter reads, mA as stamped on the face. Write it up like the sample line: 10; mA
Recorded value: 110; mA
